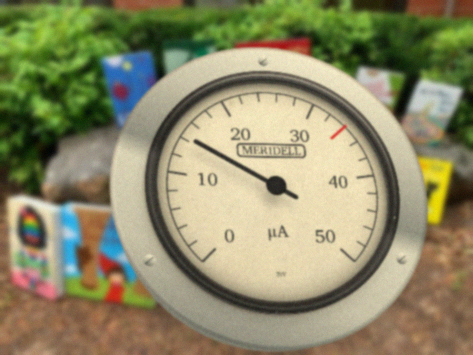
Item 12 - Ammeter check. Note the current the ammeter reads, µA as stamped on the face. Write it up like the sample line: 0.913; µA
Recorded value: 14; µA
